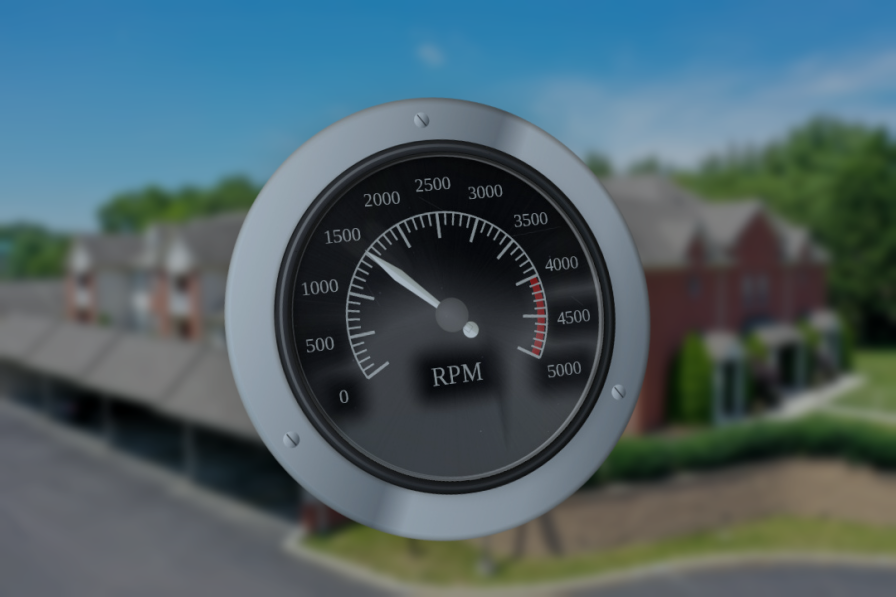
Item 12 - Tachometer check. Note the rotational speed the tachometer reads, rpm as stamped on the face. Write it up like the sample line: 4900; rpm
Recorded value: 1500; rpm
